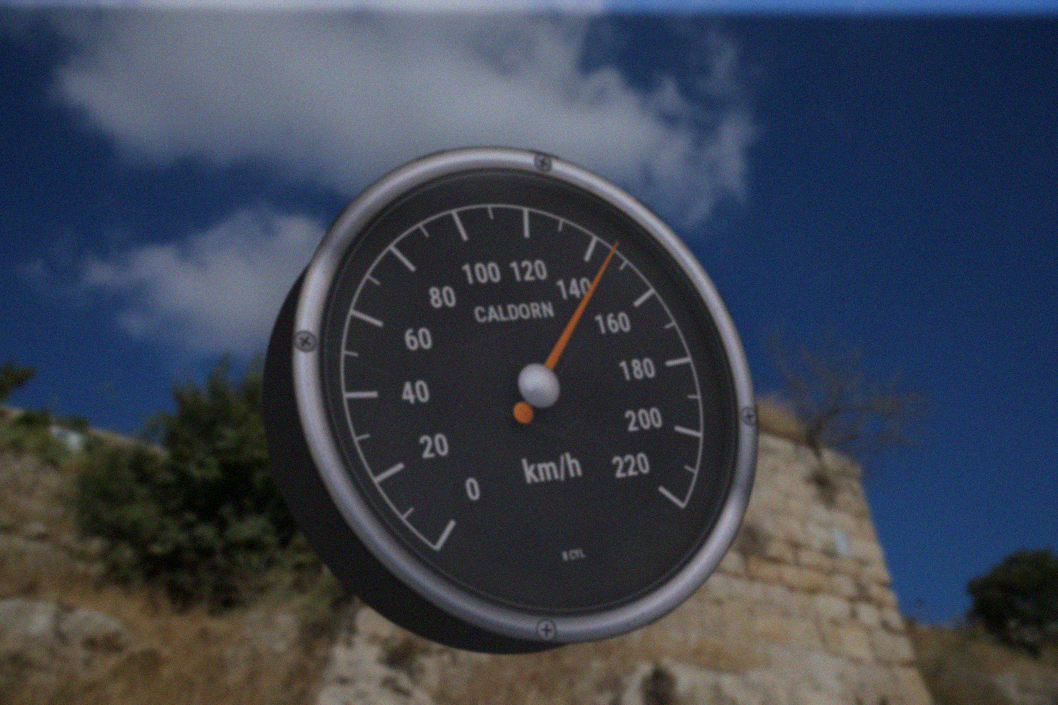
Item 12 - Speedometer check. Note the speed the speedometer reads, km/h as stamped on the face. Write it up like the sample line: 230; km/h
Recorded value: 145; km/h
